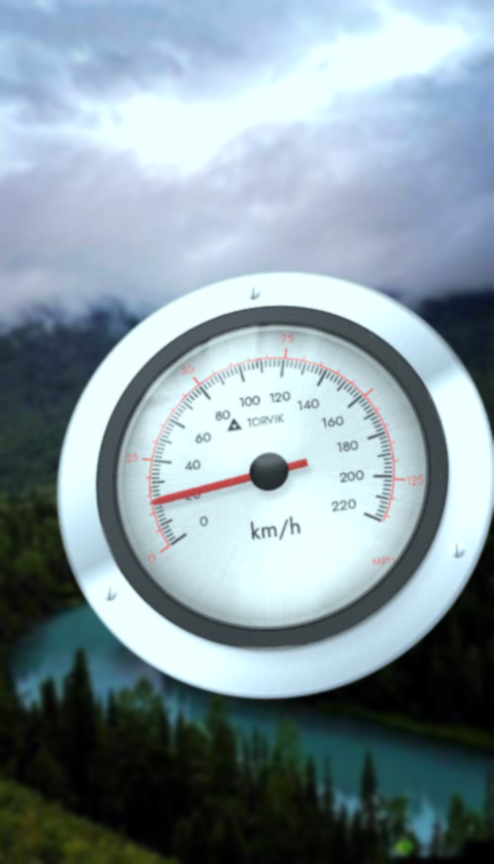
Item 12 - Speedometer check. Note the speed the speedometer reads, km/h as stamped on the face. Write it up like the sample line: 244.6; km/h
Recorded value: 20; km/h
